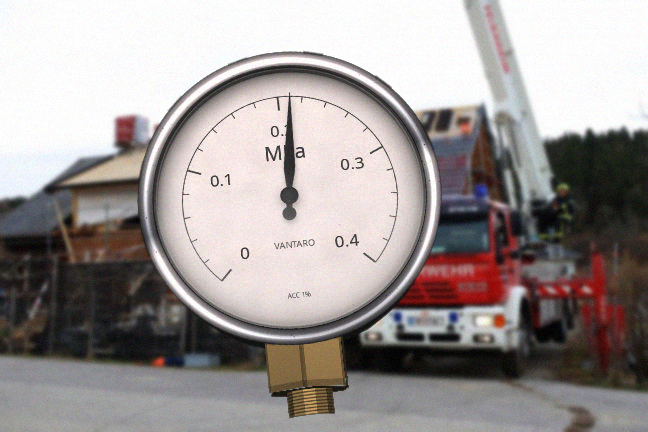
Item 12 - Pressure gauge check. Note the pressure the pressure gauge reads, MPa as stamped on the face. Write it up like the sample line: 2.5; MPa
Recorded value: 0.21; MPa
